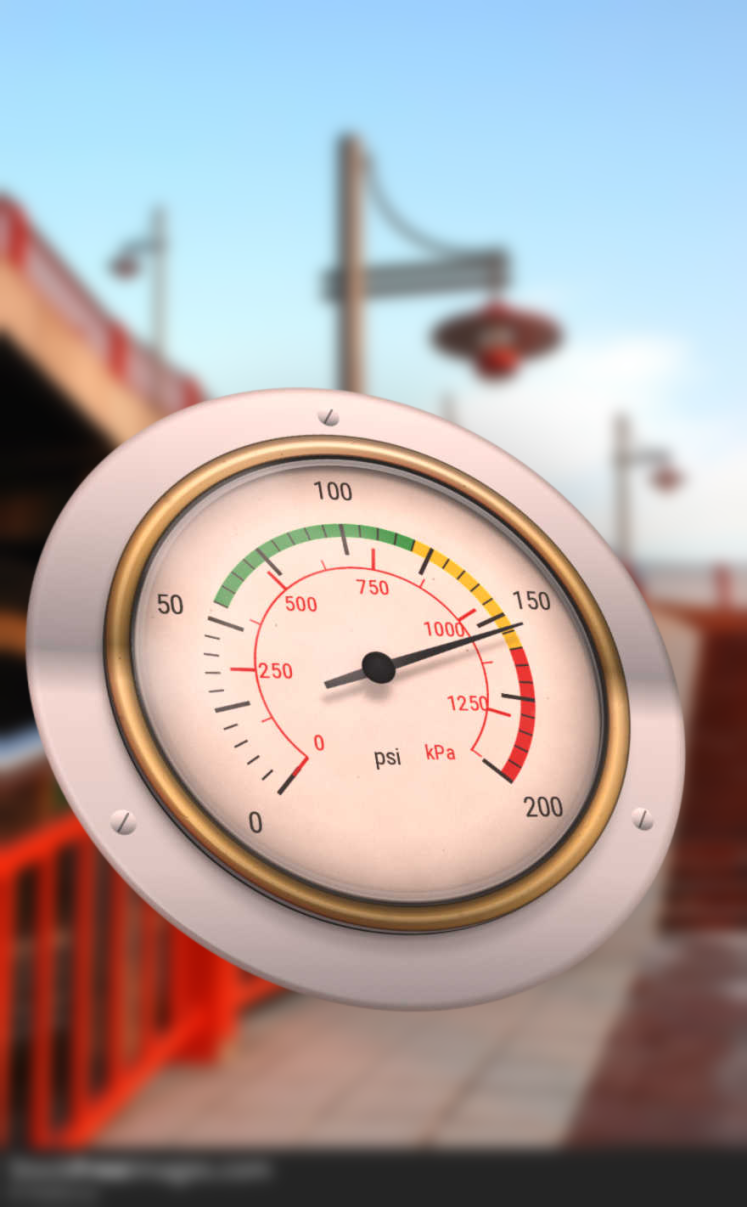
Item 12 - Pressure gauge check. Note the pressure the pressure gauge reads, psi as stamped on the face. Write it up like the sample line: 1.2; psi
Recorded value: 155; psi
